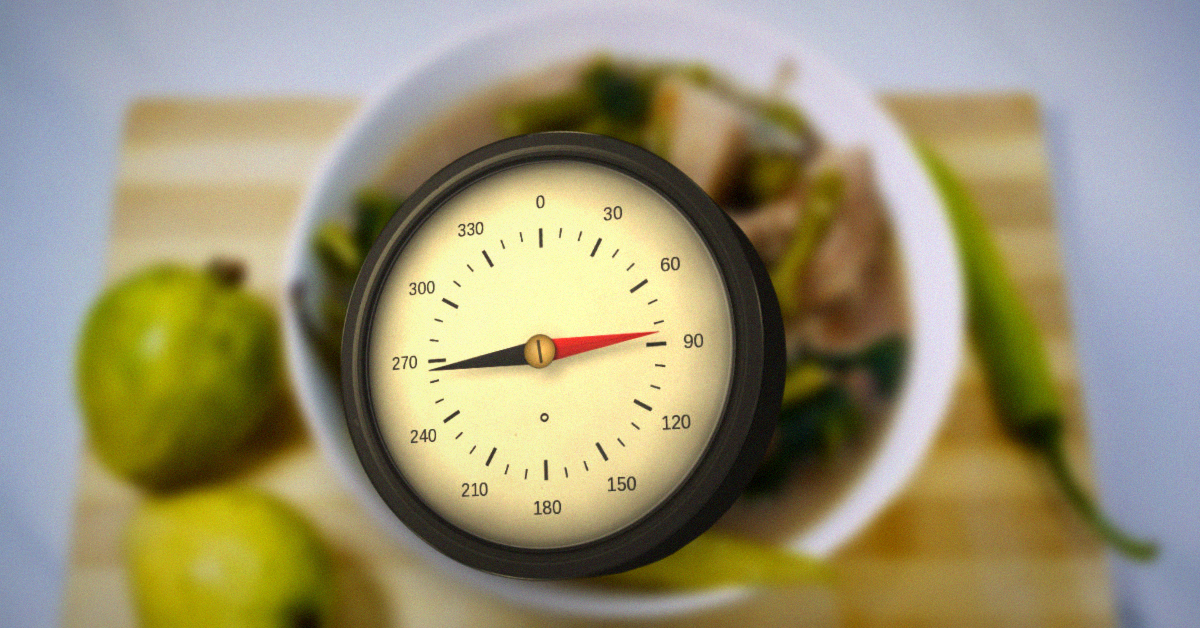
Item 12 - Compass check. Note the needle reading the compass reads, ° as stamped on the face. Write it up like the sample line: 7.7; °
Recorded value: 85; °
